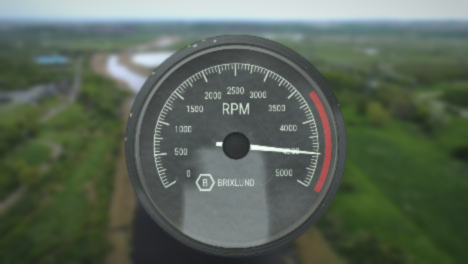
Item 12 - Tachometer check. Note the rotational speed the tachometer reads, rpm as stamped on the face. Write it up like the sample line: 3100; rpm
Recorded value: 4500; rpm
